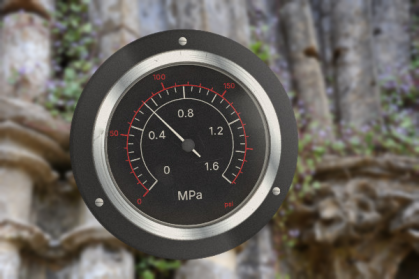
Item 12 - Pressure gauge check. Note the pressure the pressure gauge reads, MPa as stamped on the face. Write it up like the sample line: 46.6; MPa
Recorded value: 0.55; MPa
